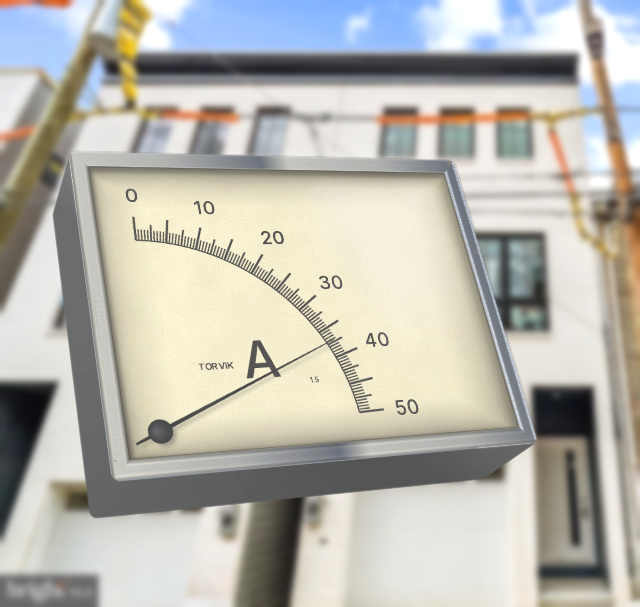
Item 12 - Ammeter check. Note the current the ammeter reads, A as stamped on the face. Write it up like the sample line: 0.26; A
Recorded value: 37.5; A
